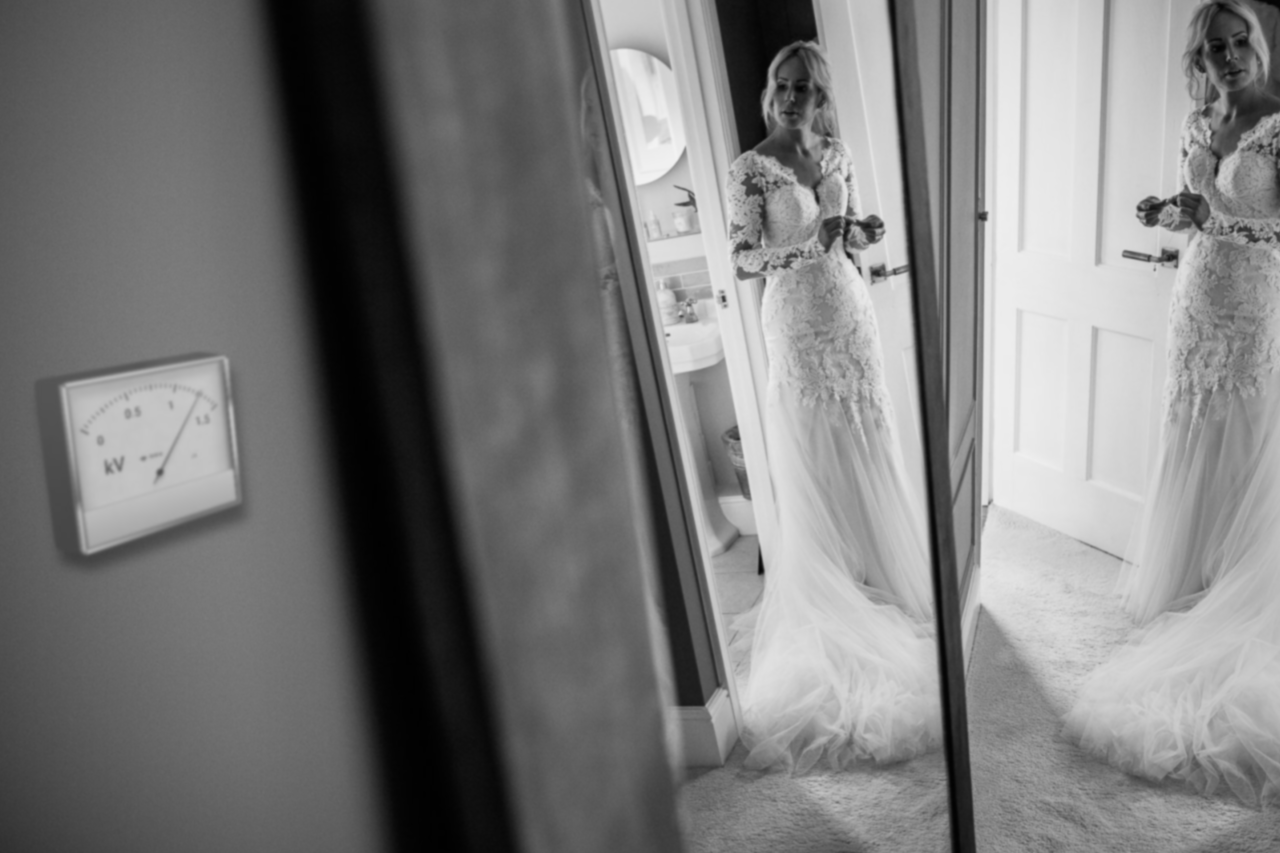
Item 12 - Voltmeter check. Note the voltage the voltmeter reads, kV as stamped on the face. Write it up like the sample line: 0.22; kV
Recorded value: 1.25; kV
